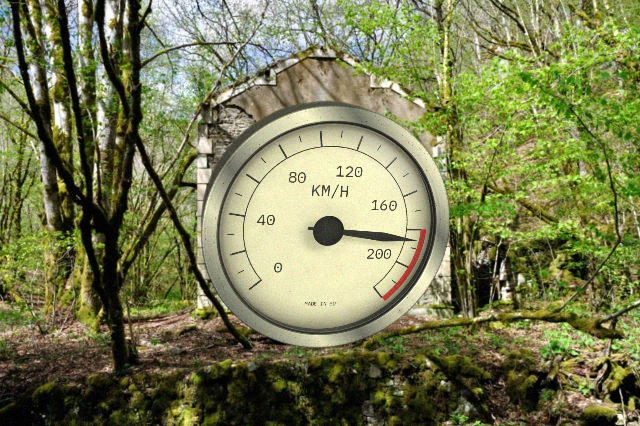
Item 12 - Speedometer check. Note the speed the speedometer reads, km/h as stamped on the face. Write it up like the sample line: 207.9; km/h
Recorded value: 185; km/h
